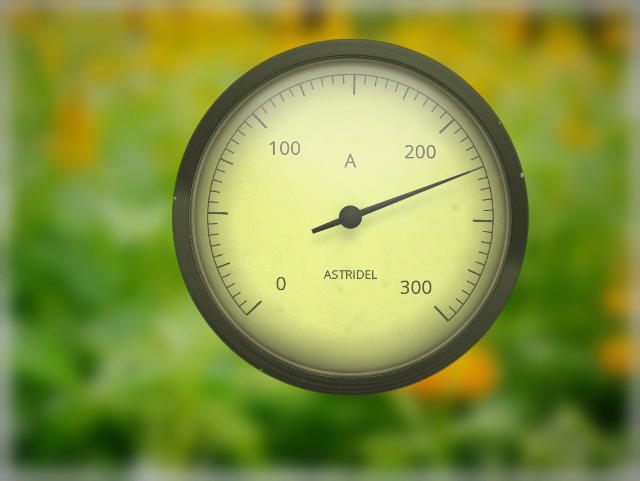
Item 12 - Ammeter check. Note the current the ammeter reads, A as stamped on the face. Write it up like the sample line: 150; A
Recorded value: 225; A
